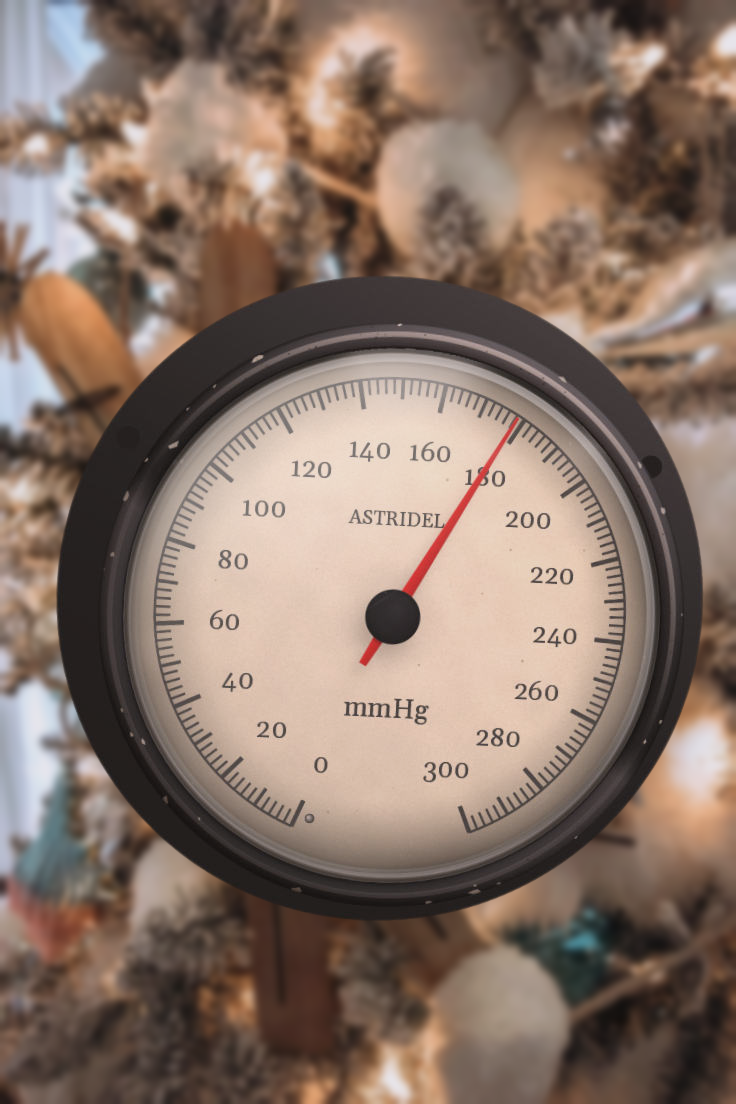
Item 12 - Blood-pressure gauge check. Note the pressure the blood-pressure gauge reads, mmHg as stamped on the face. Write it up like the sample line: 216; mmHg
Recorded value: 178; mmHg
